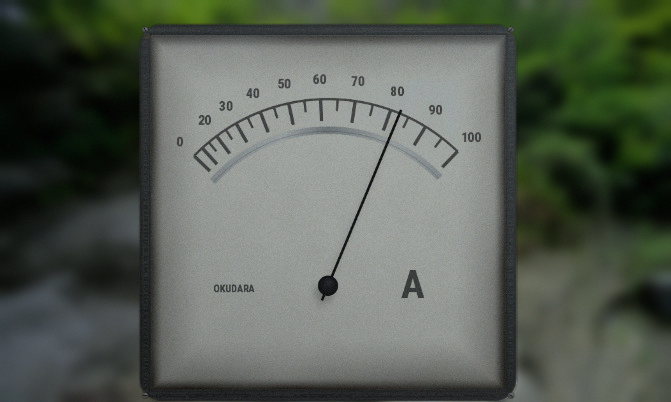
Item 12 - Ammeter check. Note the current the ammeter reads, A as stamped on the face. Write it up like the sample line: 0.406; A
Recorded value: 82.5; A
